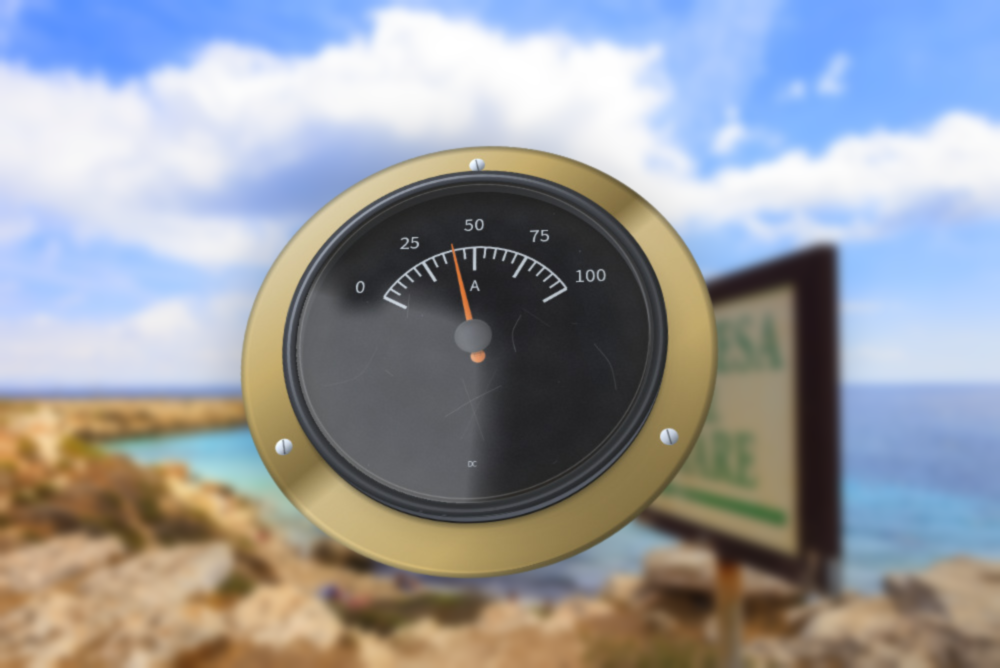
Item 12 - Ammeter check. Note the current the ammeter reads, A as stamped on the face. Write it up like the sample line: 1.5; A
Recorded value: 40; A
